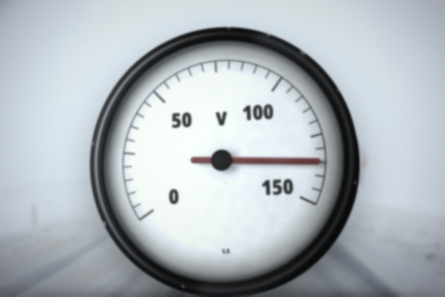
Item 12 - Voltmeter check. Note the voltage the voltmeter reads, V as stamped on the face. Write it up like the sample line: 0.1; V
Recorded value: 135; V
